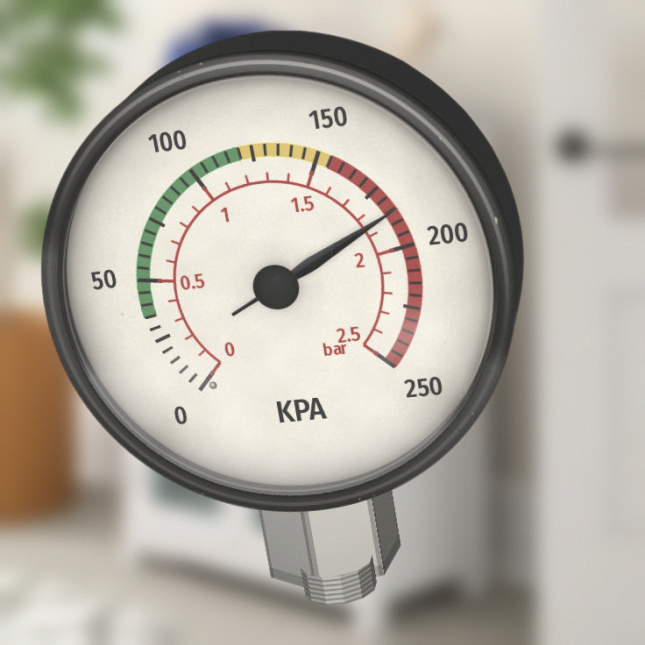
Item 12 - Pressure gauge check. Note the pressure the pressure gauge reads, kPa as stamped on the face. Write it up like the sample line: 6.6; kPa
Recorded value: 185; kPa
